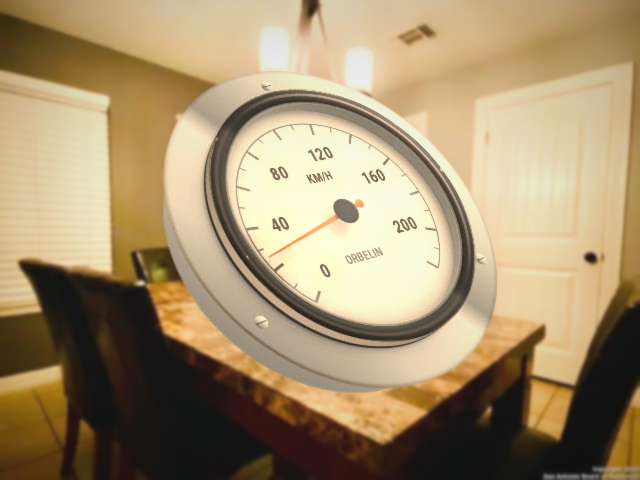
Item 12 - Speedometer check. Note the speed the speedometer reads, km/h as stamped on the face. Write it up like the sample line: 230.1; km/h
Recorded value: 25; km/h
